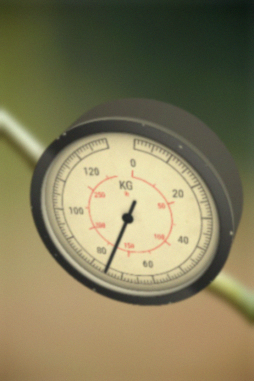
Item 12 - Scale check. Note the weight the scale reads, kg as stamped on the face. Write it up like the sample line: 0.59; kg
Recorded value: 75; kg
